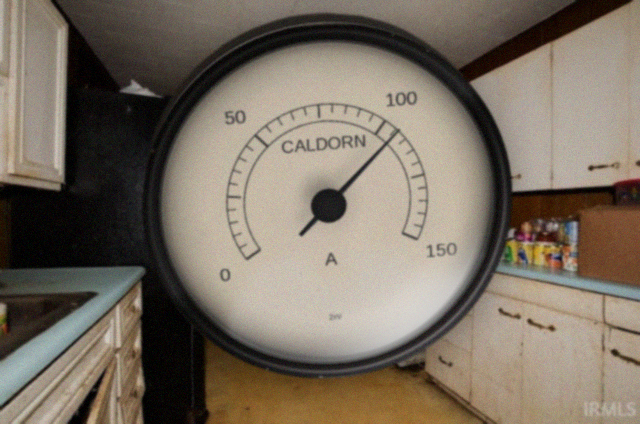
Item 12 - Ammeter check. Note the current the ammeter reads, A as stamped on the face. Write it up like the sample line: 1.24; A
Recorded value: 105; A
